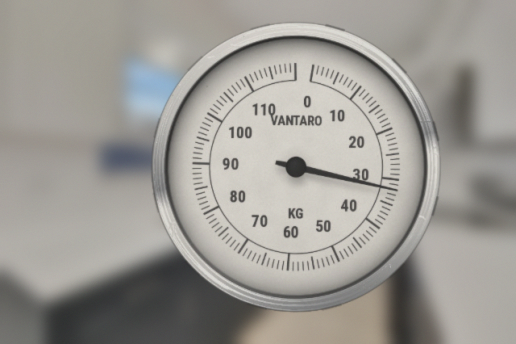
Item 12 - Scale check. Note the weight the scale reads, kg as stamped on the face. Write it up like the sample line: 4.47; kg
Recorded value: 32; kg
